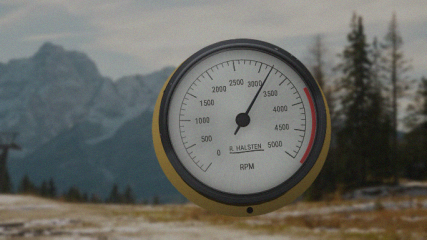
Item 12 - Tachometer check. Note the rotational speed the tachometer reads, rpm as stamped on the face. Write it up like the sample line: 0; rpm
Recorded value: 3200; rpm
